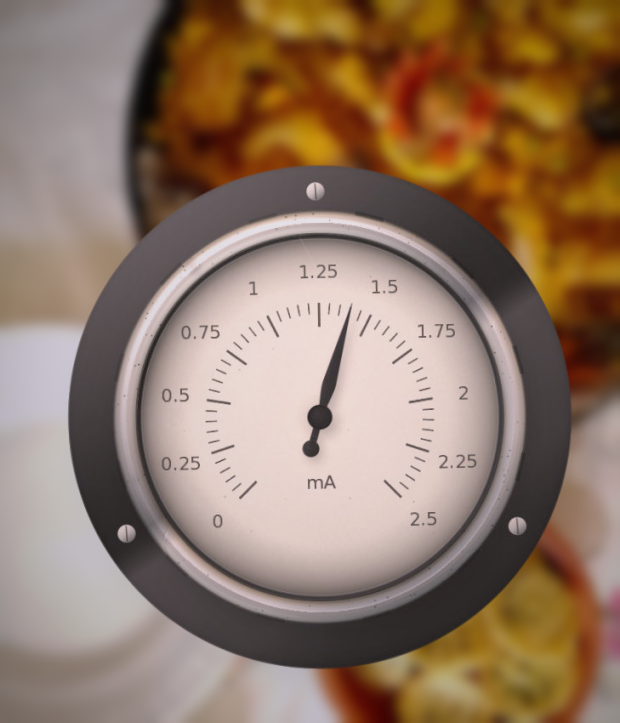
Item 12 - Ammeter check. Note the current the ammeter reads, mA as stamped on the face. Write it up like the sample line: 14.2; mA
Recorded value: 1.4; mA
